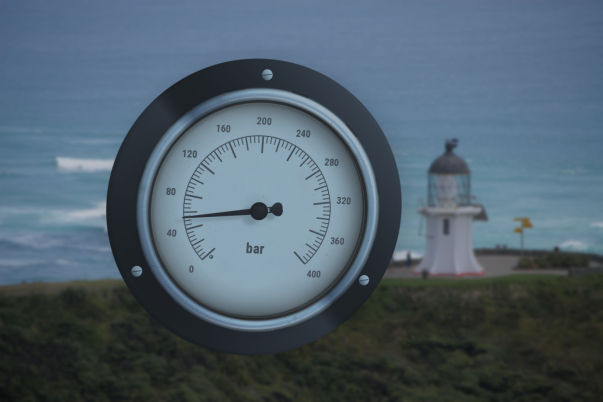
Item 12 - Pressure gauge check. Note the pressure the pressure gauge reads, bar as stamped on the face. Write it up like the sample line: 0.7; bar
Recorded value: 55; bar
